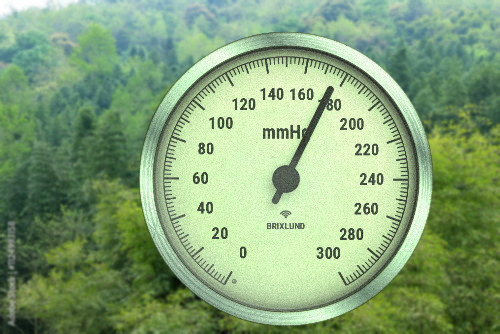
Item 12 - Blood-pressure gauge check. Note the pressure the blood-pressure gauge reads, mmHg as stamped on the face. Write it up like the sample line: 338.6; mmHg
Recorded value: 176; mmHg
